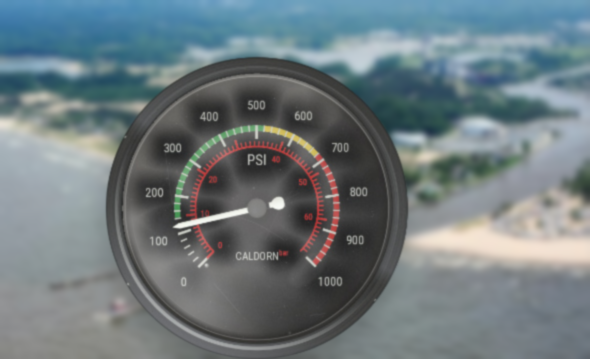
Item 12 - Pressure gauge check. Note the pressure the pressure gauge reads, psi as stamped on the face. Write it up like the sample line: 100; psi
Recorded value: 120; psi
